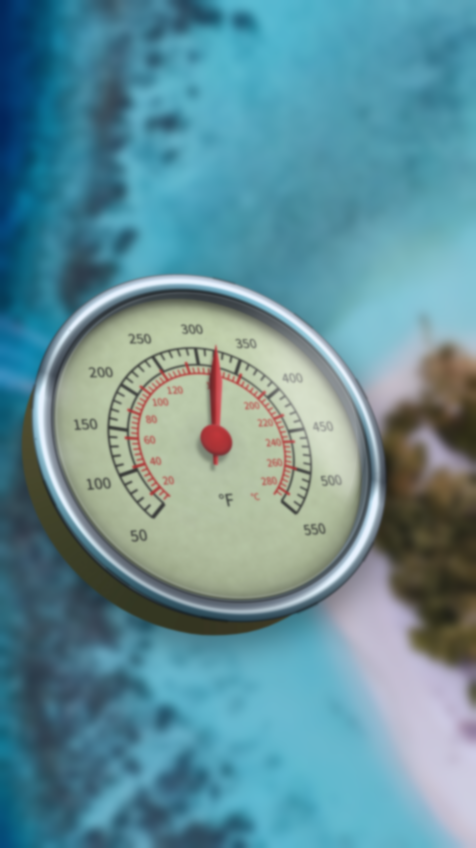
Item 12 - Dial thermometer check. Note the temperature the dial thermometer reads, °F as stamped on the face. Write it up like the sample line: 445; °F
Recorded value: 320; °F
